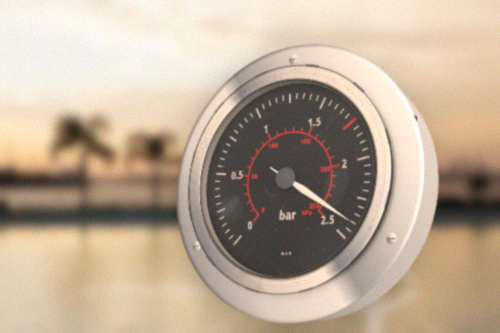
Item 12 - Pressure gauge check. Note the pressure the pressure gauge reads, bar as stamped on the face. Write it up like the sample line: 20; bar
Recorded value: 2.4; bar
